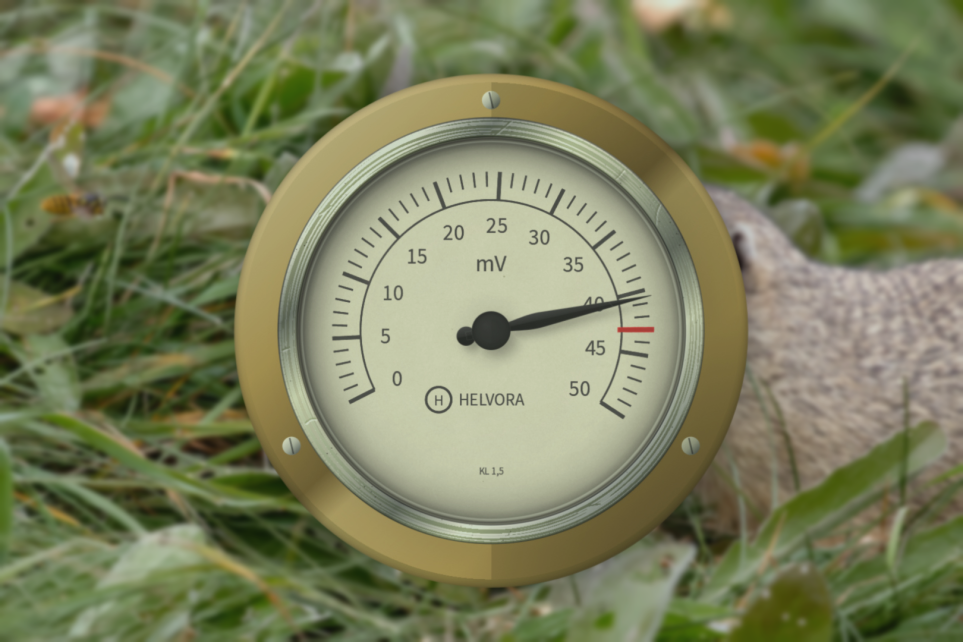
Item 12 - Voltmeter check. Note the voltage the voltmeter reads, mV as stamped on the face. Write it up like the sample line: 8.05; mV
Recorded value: 40.5; mV
